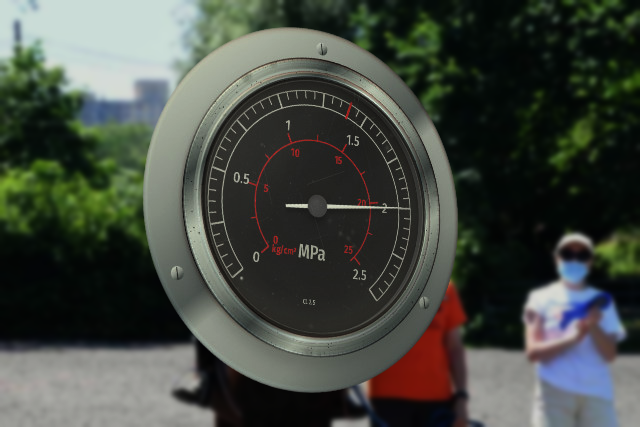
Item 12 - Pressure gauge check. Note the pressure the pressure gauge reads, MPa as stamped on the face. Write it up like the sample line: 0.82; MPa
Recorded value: 2; MPa
